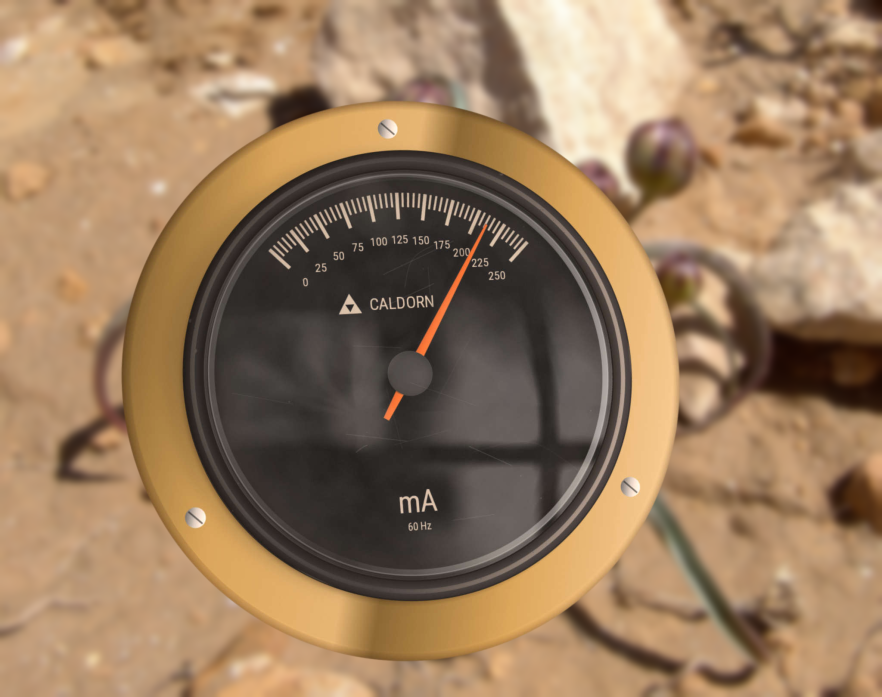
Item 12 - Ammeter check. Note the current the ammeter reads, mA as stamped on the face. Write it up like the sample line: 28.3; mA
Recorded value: 210; mA
